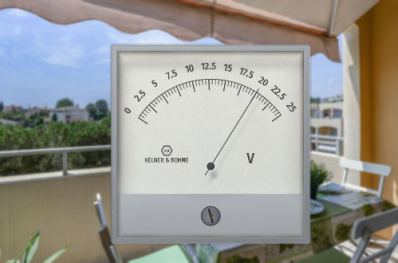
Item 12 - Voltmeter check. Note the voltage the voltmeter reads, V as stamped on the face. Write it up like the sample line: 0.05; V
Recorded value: 20; V
